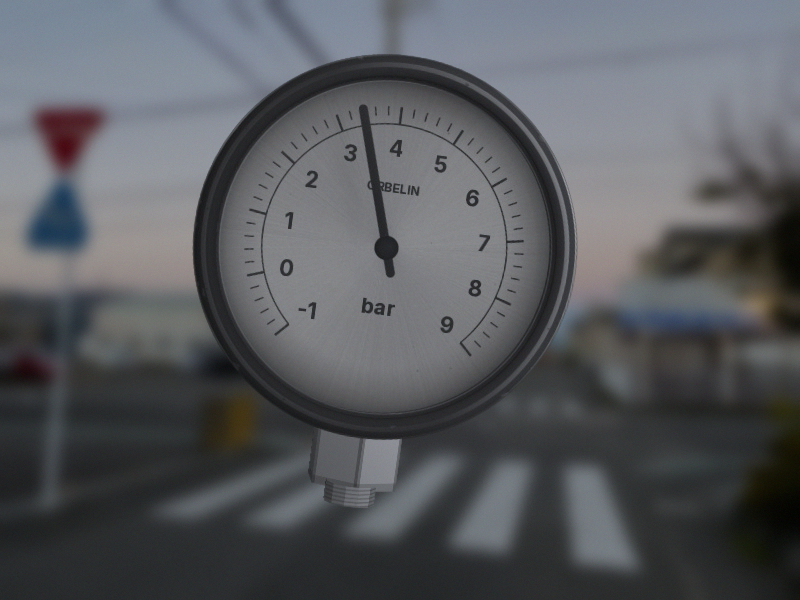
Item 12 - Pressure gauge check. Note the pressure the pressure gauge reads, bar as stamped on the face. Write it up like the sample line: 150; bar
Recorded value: 3.4; bar
